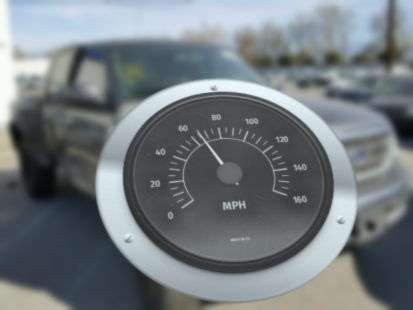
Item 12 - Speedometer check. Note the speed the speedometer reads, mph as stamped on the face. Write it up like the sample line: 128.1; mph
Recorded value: 65; mph
